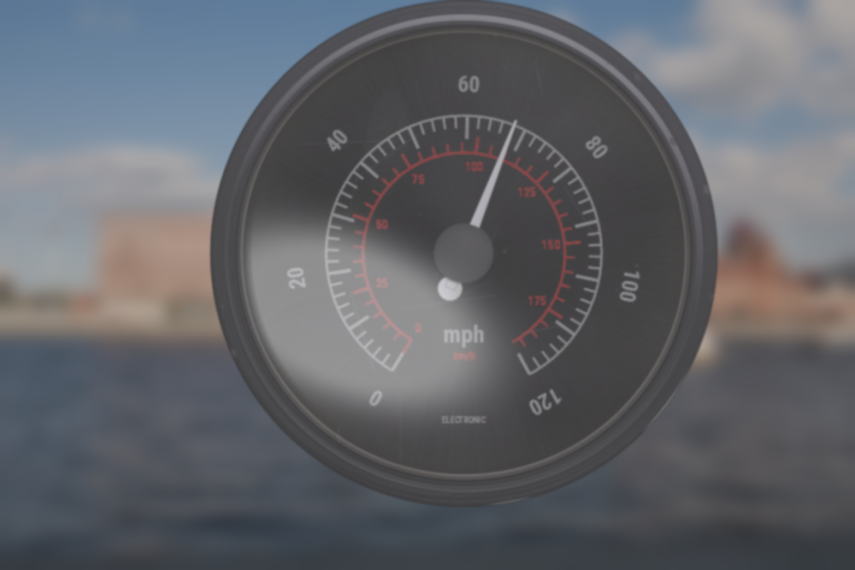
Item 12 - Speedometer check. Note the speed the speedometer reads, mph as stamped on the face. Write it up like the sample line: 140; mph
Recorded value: 68; mph
